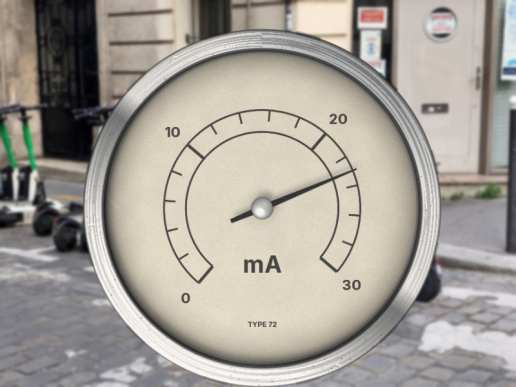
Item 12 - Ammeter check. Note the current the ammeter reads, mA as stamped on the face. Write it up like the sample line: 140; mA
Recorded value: 23; mA
